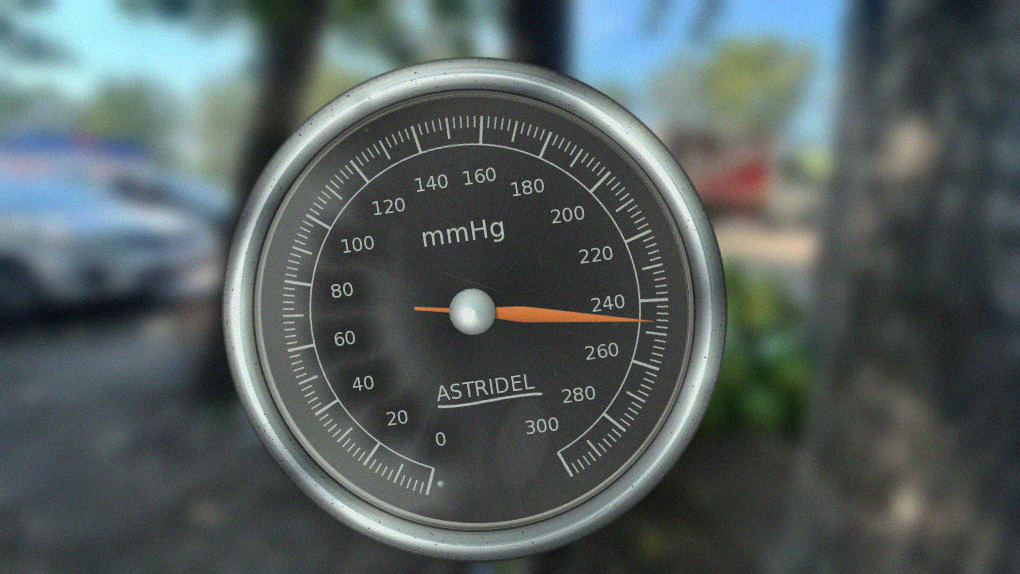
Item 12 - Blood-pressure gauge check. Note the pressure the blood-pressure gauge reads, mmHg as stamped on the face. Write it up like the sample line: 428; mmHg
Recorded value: 246; mmHg
